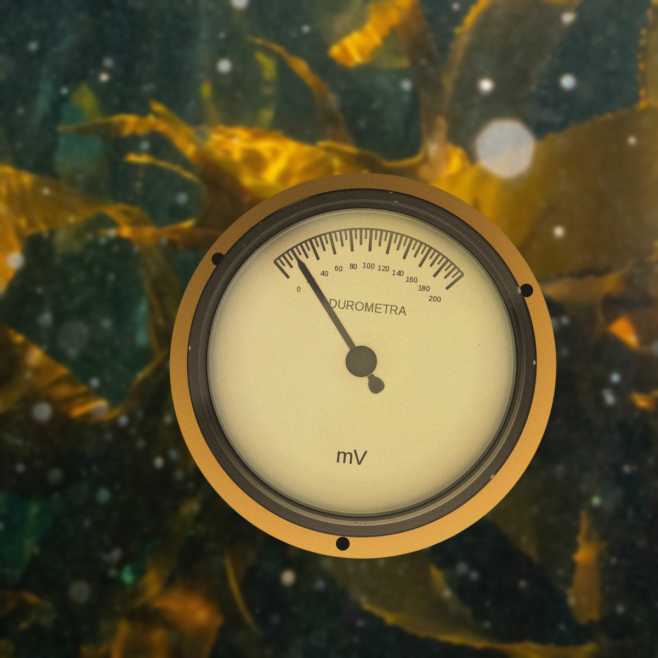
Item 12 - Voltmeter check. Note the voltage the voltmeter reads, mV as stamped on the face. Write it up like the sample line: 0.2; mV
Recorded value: 20; mV
